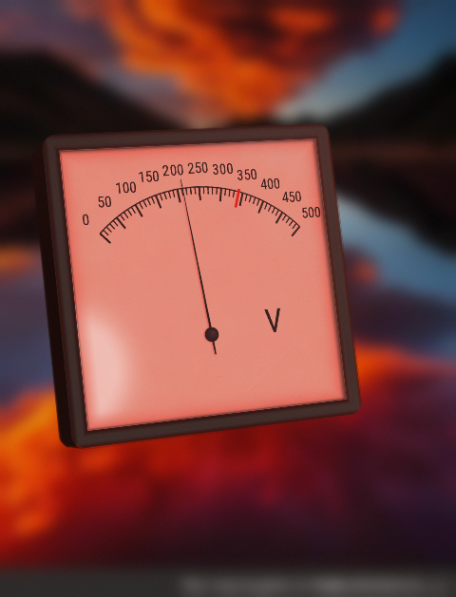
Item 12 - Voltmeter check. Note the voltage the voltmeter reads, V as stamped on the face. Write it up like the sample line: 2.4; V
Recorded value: 210; V
